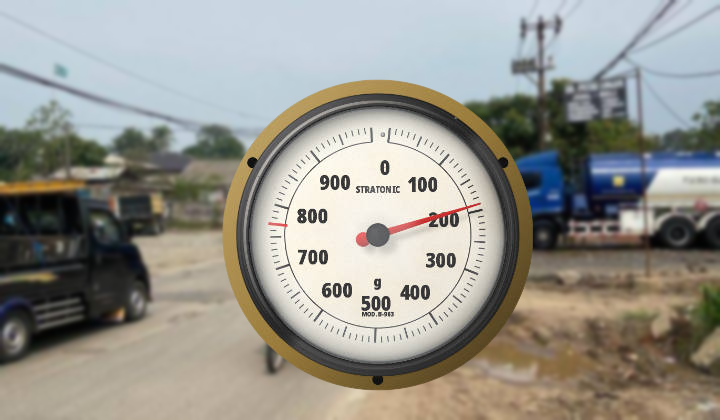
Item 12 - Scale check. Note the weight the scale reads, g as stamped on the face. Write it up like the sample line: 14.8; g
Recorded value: 190; g
